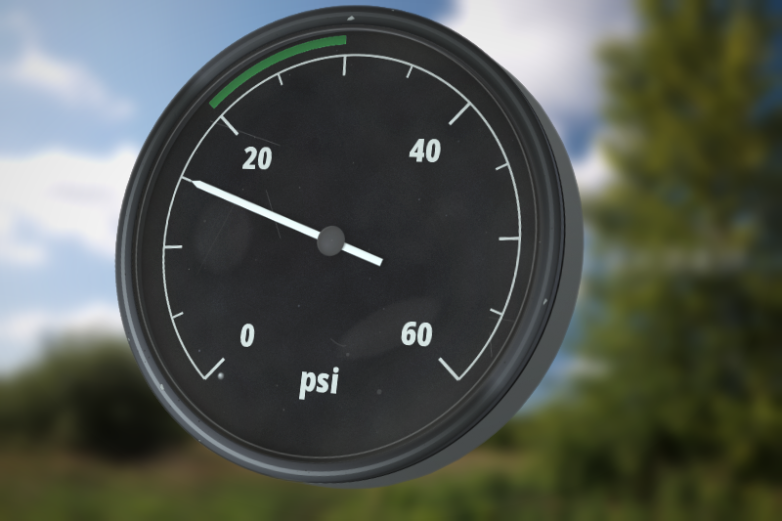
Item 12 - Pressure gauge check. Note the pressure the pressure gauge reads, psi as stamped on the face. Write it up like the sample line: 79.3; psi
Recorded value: 15; psi
